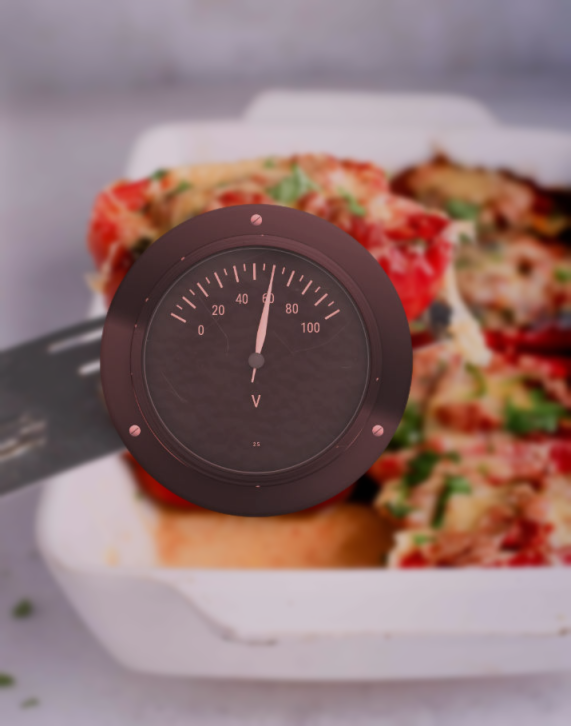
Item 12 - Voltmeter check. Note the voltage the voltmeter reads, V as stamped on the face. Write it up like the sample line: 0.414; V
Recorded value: 60; V
